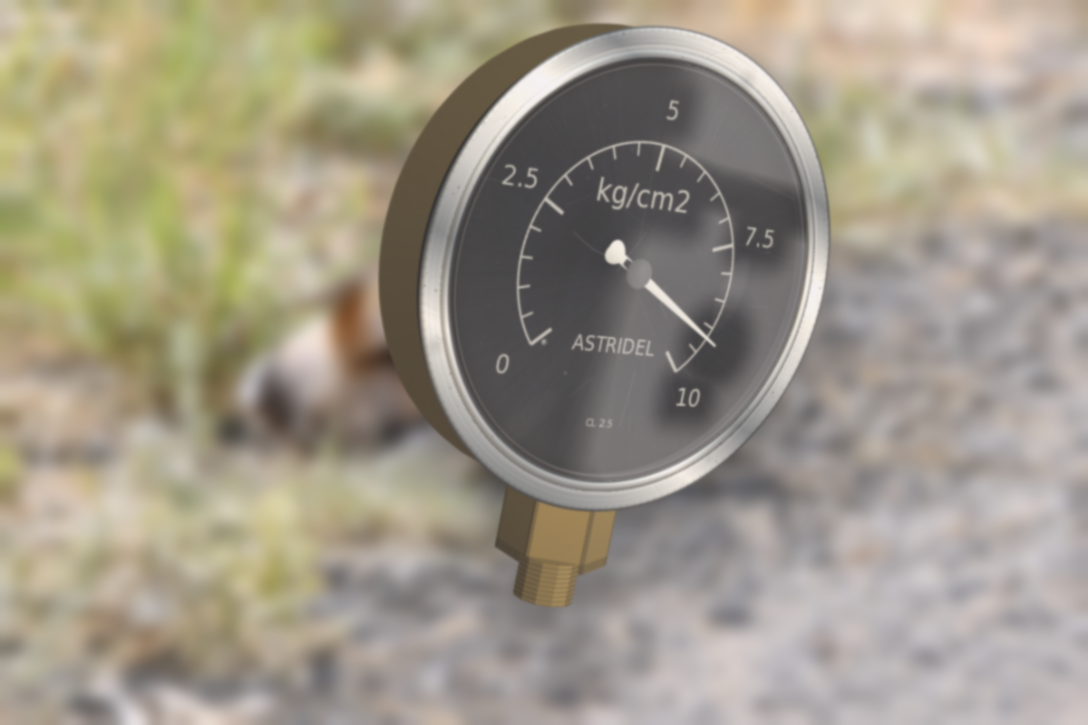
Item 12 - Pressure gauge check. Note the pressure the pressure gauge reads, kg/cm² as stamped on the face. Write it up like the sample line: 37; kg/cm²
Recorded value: 9.25; kg/cm²
